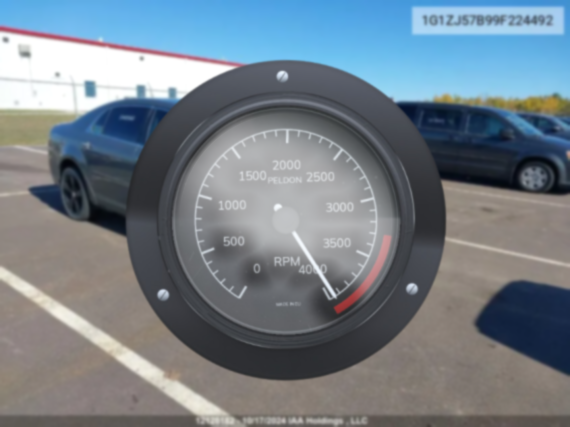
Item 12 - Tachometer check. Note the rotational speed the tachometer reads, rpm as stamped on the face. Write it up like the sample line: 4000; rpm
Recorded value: 3950; rpm
